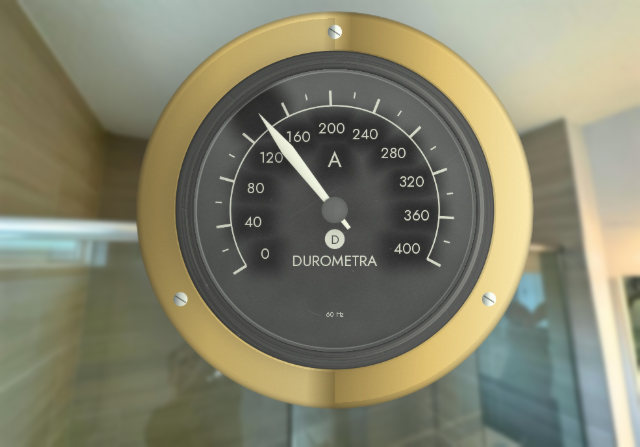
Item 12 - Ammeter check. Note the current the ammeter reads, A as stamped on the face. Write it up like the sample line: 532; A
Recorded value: 140; A
